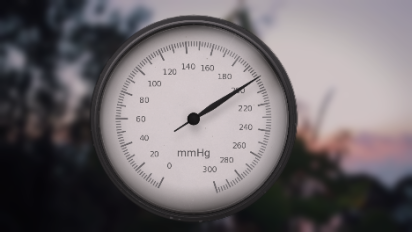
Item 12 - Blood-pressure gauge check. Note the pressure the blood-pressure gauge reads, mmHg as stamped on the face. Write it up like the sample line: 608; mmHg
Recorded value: 200; mmHg
